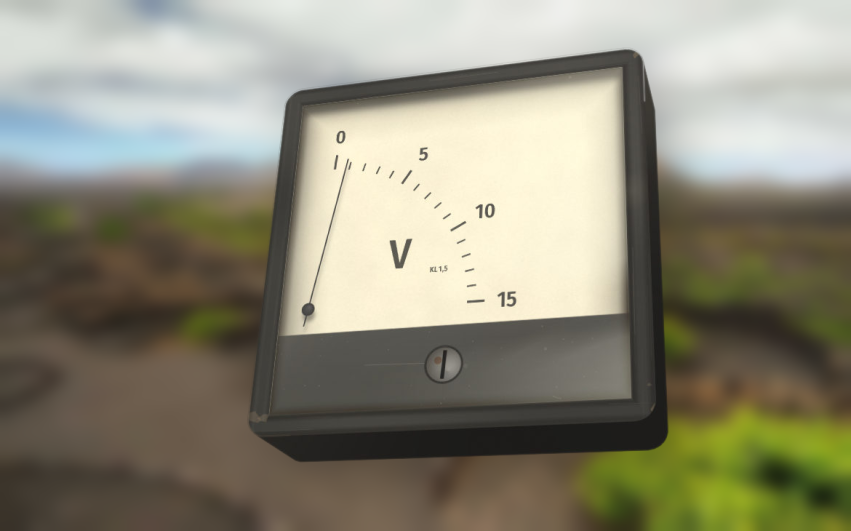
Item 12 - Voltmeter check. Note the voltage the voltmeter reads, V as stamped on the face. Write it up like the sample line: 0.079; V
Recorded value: 1; V
